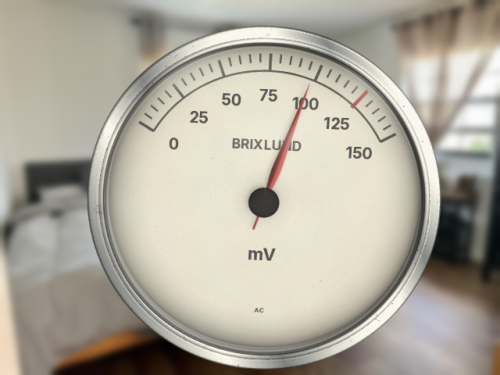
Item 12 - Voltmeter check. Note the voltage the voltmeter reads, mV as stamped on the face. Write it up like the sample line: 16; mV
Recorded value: 97.5; mV
